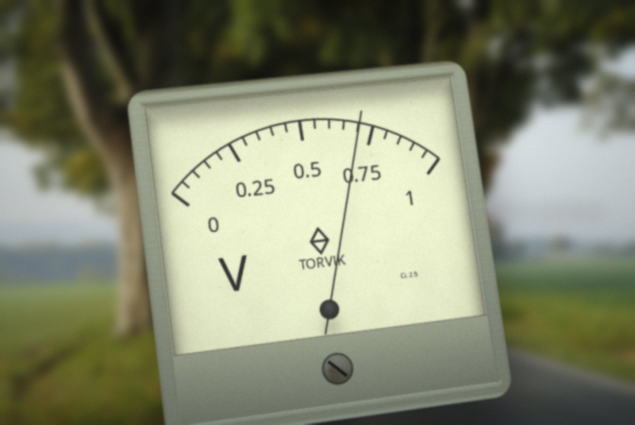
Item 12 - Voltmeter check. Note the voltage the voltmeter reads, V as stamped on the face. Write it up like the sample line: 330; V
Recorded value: 0.7; V
